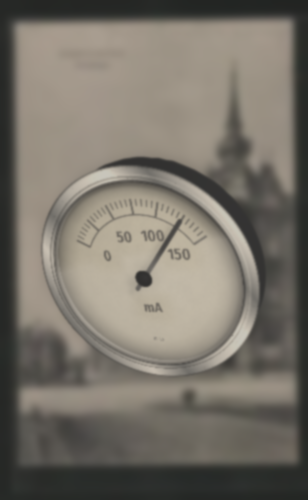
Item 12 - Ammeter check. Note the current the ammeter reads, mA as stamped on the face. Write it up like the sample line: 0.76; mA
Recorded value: 125; mA
